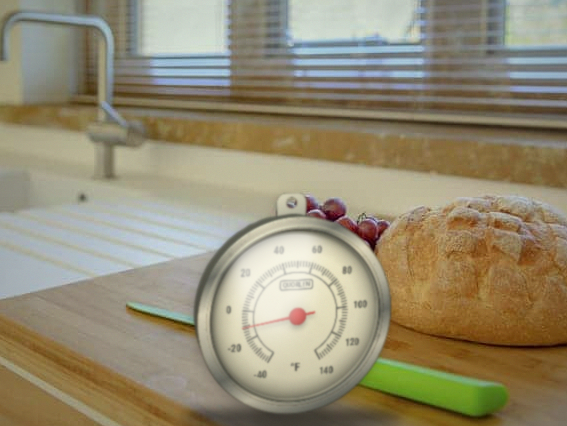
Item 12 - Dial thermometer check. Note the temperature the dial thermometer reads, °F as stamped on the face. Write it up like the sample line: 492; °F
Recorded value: -10; °F
